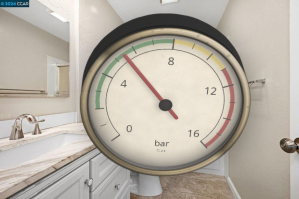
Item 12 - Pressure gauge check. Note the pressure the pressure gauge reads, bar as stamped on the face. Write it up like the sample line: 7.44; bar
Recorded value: 5.5; bar
